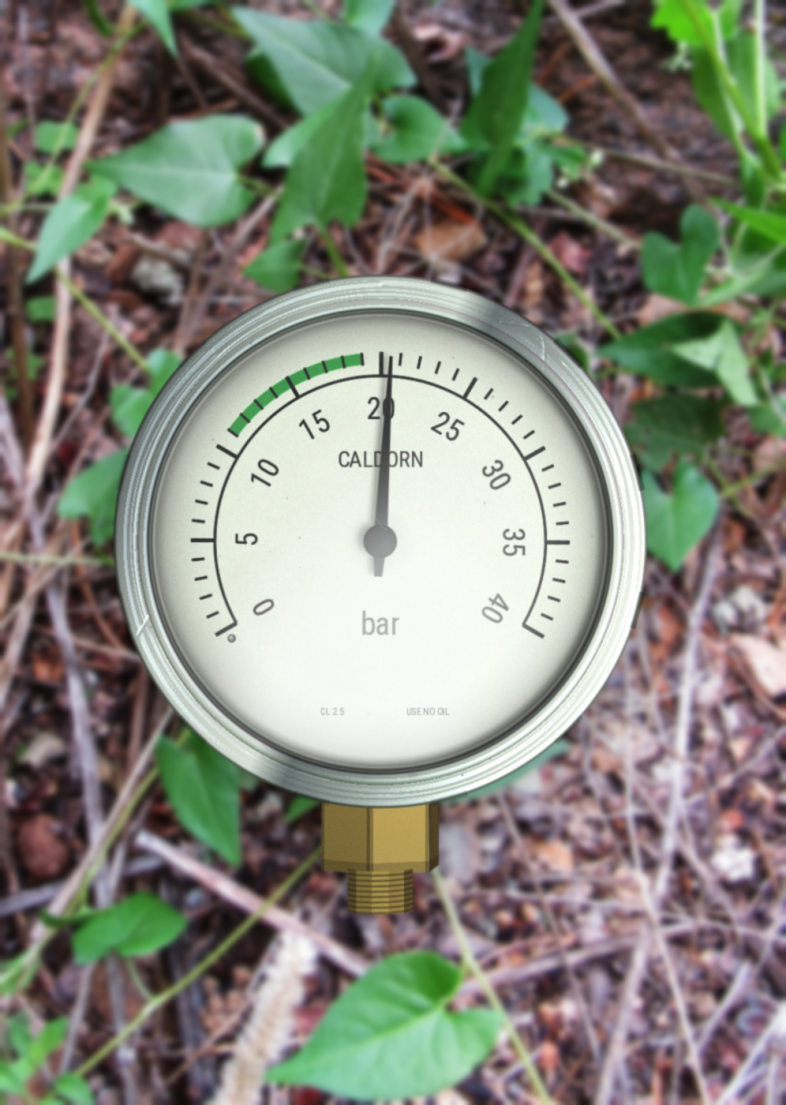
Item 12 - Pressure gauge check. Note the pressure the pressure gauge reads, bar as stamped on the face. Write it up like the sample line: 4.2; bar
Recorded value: 20.5; bar
